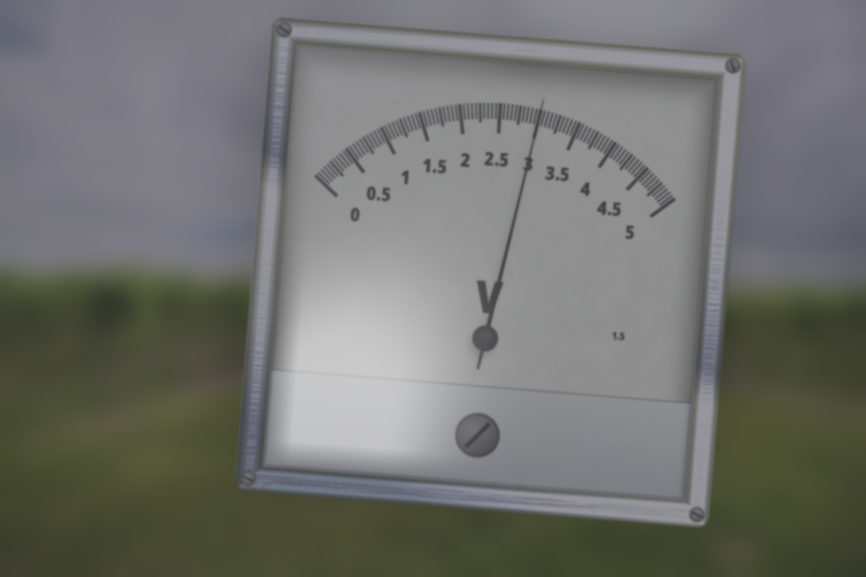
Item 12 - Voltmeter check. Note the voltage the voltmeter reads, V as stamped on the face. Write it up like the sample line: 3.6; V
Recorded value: 3; V
